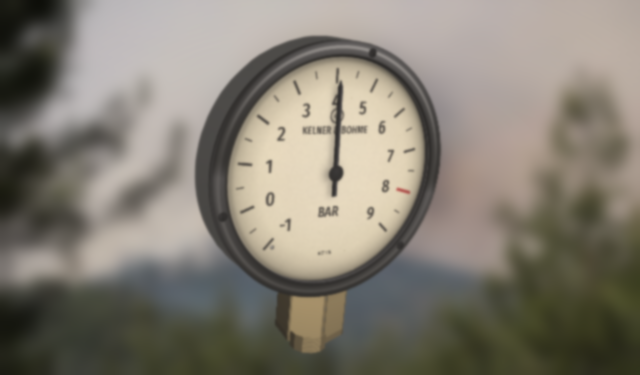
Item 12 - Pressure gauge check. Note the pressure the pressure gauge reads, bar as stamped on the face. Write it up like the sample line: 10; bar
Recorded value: 4; bar
